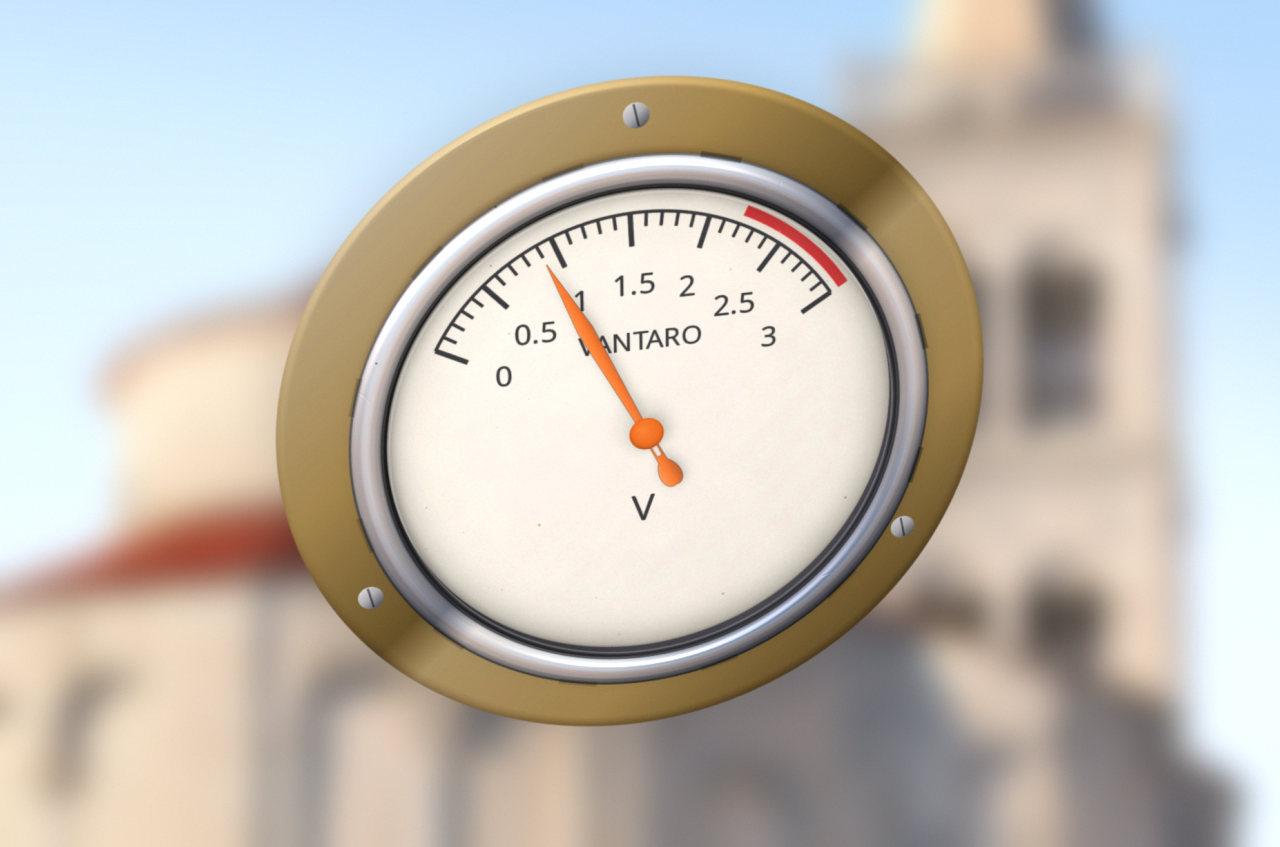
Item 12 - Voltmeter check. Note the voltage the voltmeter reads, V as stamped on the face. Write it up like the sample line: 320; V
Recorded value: 0.9; V
